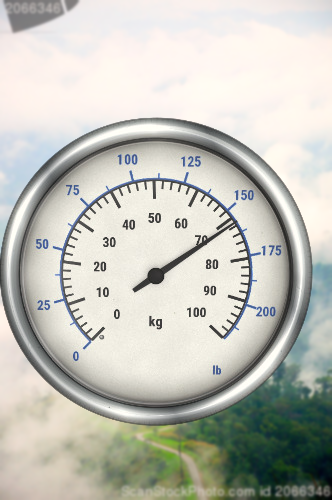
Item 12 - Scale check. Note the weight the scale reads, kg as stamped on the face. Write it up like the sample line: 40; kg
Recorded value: 71; kg
